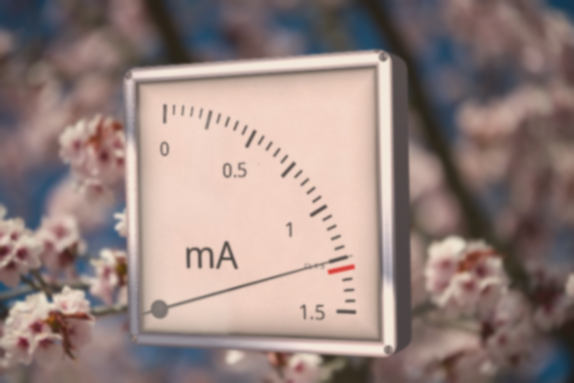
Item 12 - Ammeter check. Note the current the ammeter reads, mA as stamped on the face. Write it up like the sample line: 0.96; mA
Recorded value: 1.25; mA
